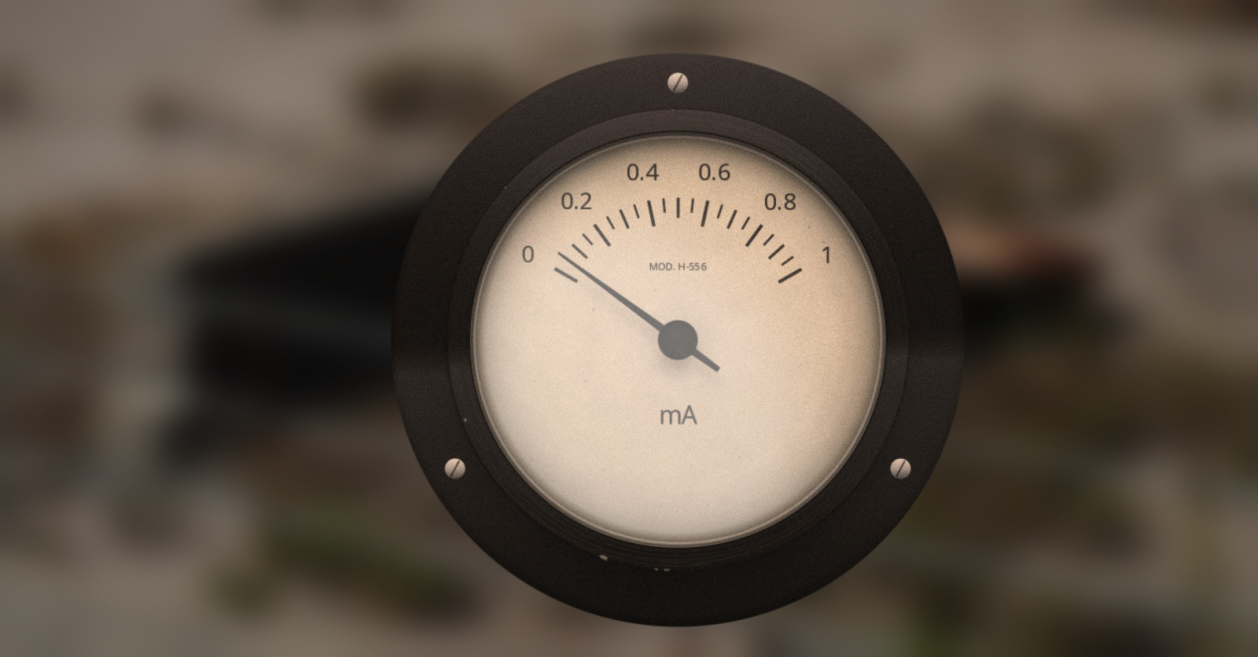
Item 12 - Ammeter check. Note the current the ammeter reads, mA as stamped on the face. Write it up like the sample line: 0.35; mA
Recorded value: 0.05; mA
